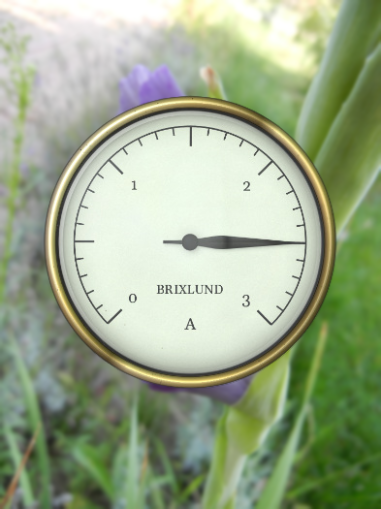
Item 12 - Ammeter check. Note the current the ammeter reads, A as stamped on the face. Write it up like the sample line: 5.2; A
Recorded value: 2.5; A
